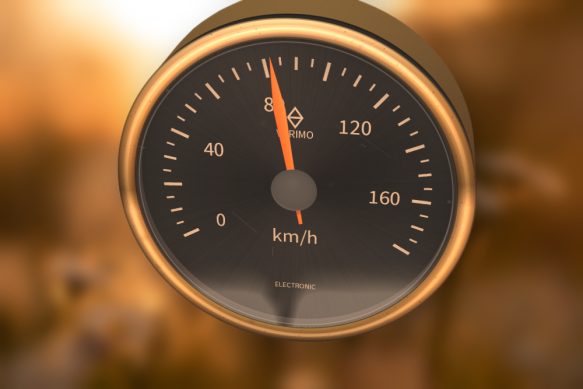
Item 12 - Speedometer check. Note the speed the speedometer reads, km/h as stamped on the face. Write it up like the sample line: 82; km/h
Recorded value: 82.5; km/h
